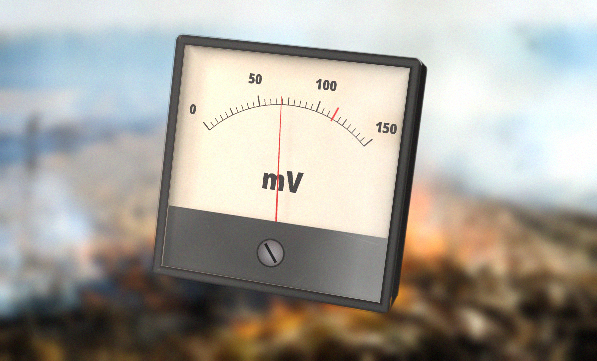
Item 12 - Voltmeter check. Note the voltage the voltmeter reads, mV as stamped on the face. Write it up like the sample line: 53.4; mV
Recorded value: 70; mV
